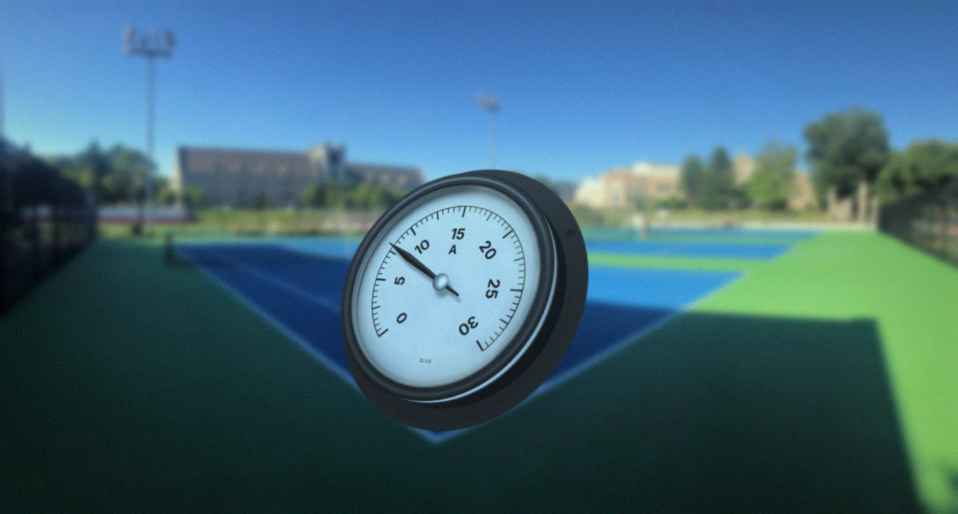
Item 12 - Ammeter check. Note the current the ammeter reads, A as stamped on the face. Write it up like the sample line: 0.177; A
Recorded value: 8; A
